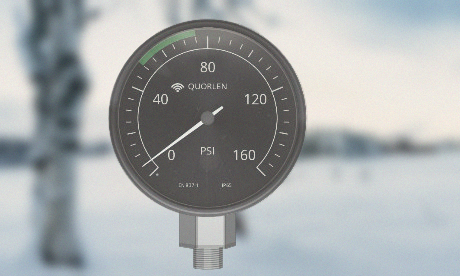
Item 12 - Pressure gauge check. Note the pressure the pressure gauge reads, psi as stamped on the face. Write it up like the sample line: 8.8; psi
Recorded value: 5; psi
